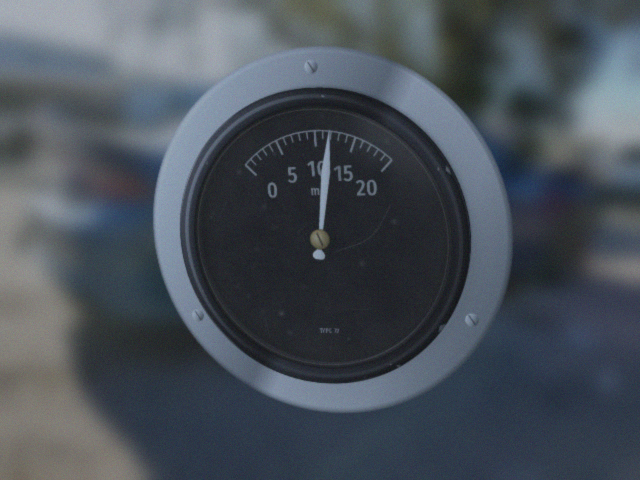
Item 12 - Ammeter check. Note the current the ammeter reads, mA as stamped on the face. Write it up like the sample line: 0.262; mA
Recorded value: 12; mA
